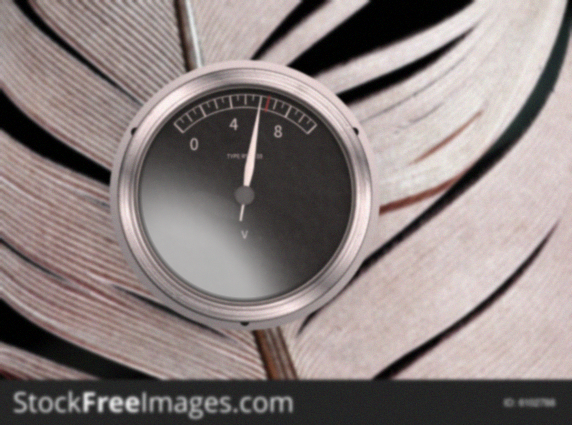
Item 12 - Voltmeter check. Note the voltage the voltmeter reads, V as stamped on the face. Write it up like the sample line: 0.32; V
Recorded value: 6; V
